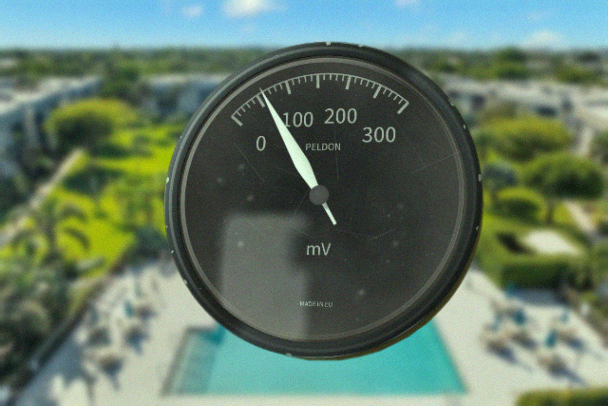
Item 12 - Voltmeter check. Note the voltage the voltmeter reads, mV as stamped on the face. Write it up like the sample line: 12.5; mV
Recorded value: 60; mV
